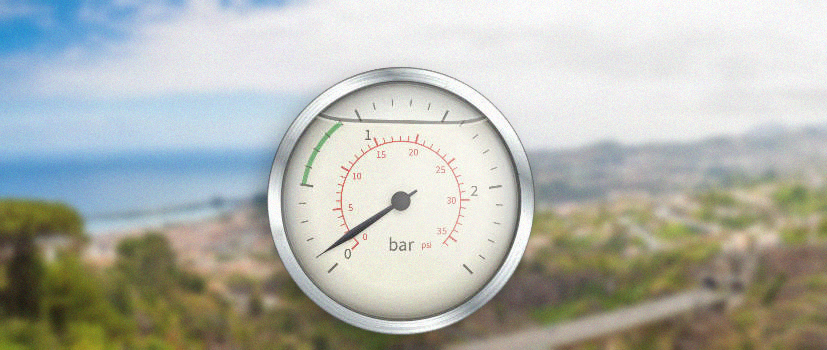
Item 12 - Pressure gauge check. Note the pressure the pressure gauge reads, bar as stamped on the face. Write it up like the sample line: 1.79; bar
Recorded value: 0.1; bar
